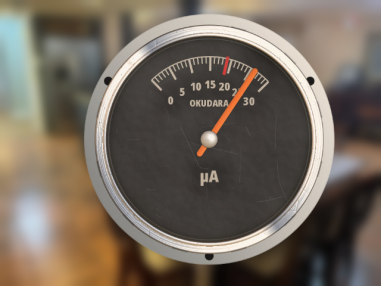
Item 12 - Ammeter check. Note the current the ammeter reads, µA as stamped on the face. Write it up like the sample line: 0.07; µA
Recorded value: 26; µA
